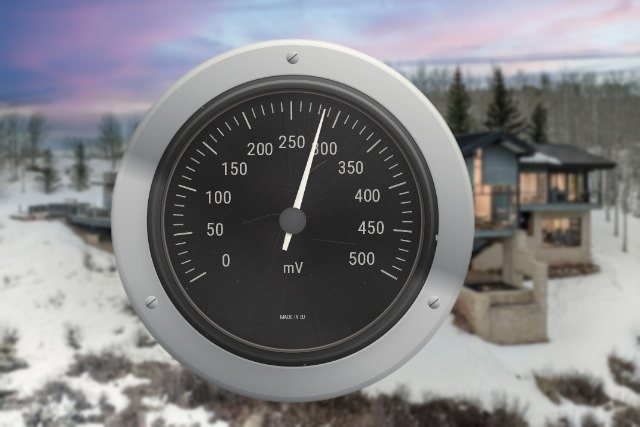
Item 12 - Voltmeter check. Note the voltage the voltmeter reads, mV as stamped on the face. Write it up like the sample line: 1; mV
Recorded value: 285; mV
